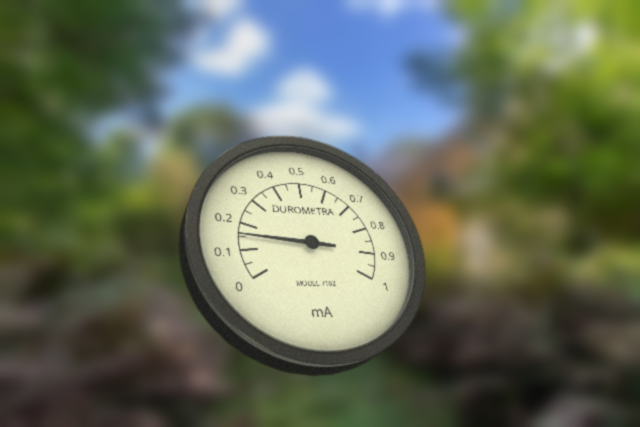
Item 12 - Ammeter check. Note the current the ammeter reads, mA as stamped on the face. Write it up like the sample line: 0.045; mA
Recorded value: 0.15; mA
